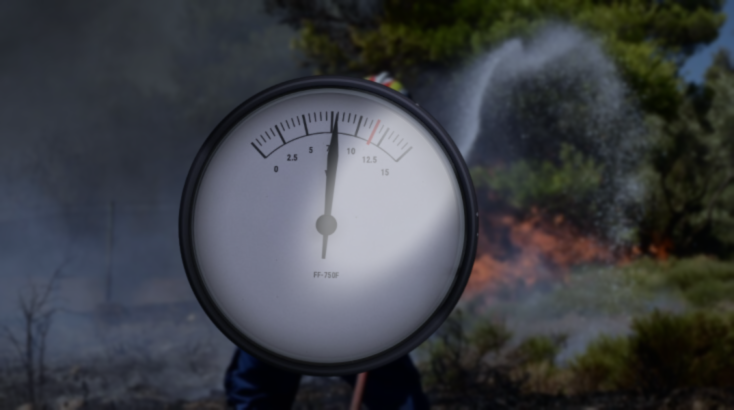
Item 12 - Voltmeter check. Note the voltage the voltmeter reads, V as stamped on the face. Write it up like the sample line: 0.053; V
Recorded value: 8; V
